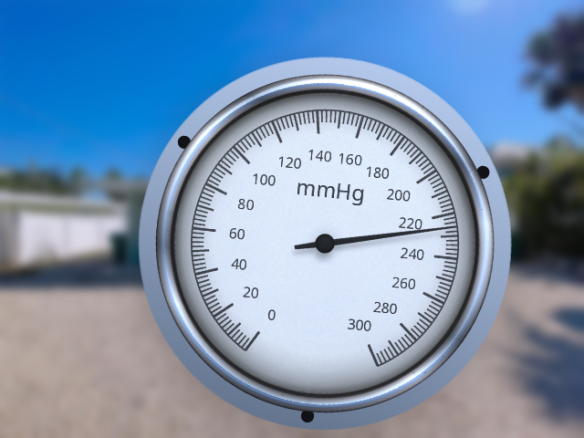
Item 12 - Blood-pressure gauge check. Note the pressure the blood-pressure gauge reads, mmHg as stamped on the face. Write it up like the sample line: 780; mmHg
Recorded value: 226; mmHg
